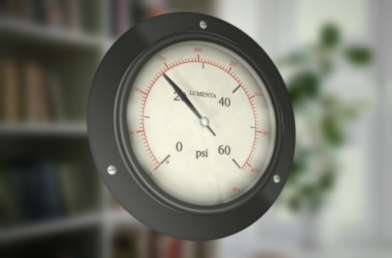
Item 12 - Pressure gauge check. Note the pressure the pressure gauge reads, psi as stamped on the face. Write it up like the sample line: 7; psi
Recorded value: 20; psi
